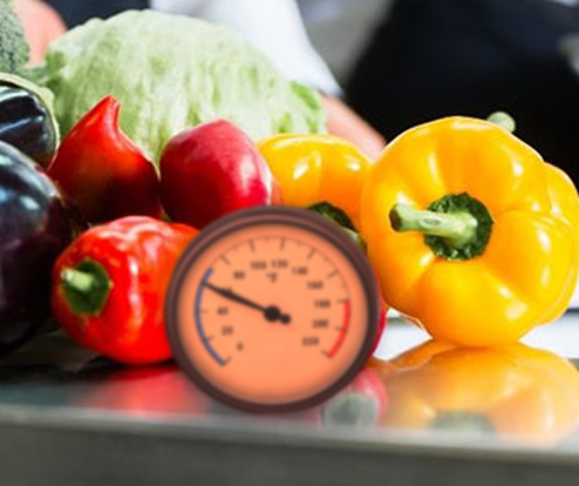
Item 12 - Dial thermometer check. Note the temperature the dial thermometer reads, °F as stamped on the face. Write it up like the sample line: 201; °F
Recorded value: 60; °F
